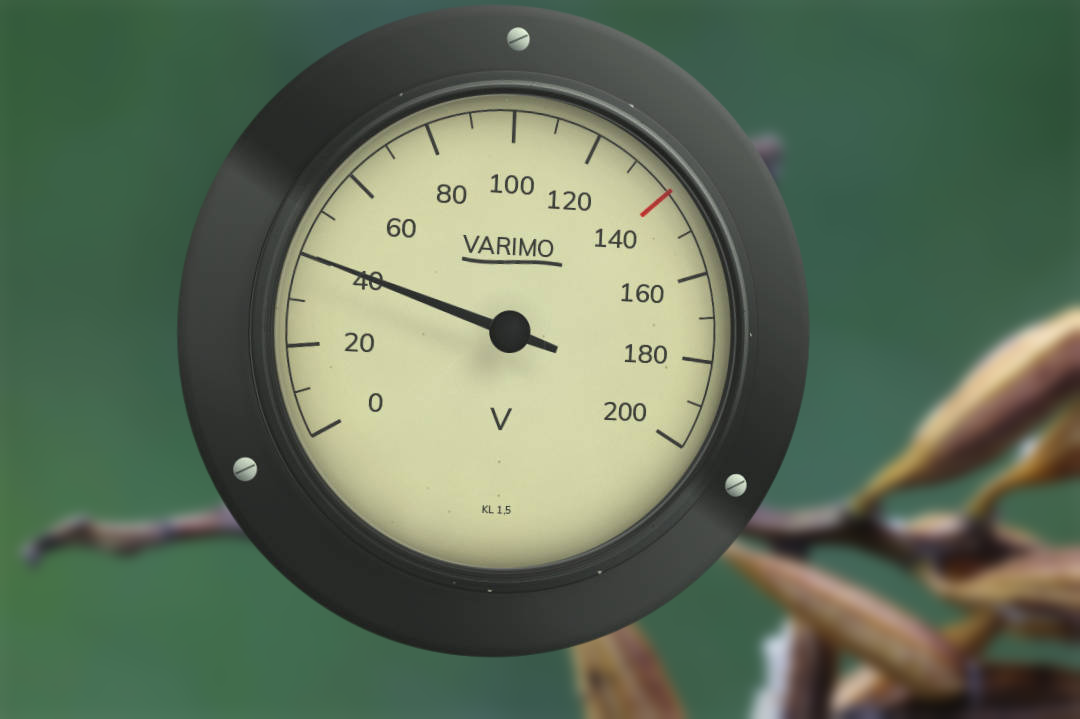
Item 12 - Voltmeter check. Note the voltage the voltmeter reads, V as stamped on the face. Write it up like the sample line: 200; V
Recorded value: 40; V
